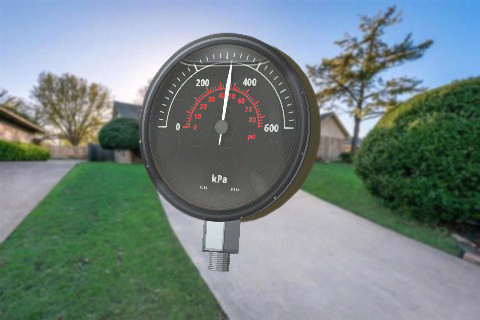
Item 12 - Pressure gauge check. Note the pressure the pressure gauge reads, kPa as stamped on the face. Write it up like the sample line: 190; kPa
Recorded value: 320; kPa
